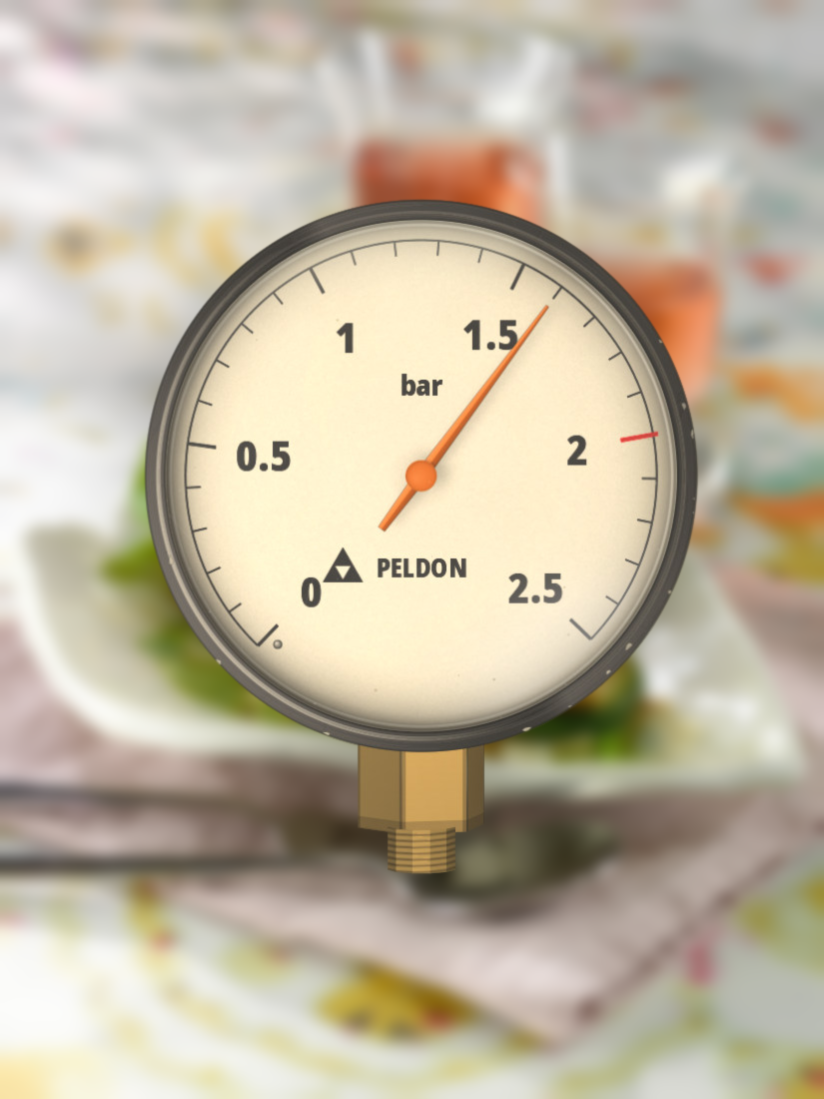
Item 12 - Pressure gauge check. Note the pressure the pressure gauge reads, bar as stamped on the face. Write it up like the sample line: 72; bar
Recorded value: 1.6; bar
